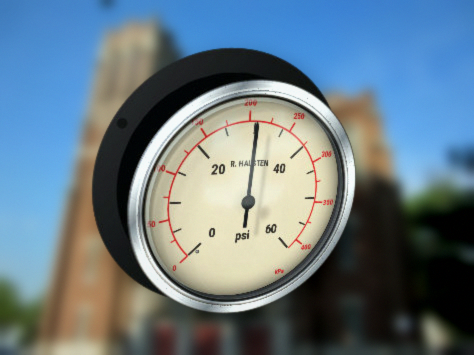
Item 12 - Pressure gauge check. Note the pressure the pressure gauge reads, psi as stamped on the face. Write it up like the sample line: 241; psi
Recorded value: 30; psi
